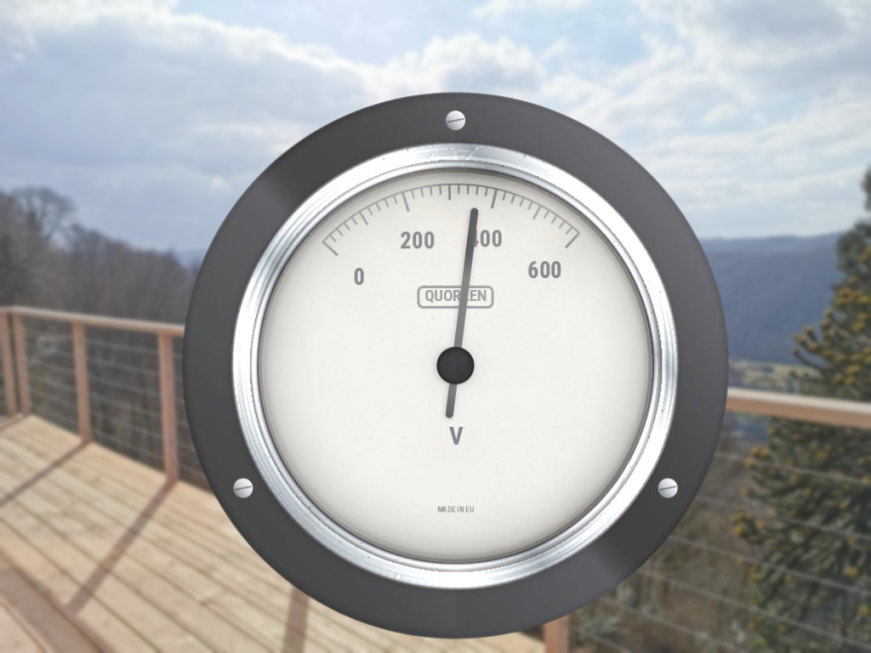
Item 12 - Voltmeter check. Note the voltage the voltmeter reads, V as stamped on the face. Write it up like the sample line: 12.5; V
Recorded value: 360; V
